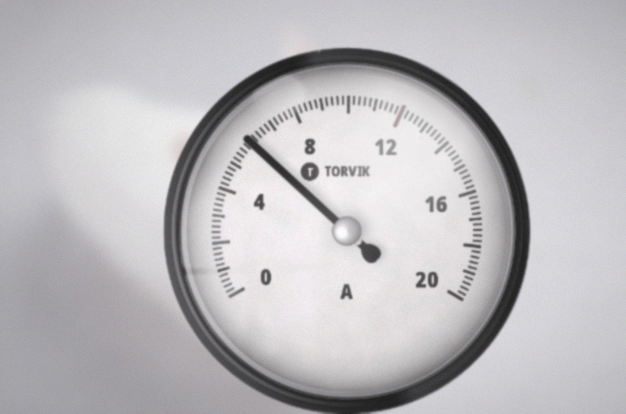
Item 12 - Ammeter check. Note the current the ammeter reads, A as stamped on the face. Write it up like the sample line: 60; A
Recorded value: 6; A
